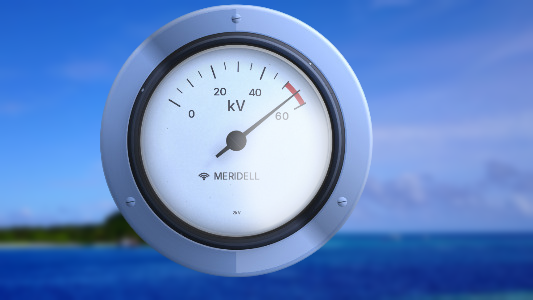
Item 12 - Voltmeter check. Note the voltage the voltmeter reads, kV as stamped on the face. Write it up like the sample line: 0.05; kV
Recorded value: 55; kV
